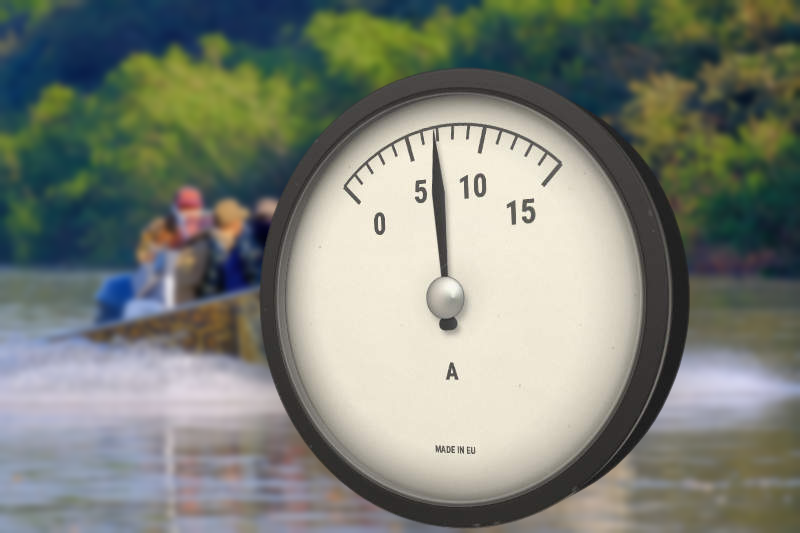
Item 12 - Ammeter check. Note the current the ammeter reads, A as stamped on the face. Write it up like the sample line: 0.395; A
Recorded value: 7; A
